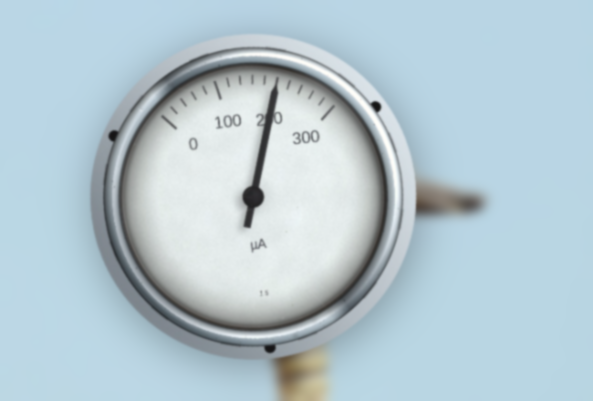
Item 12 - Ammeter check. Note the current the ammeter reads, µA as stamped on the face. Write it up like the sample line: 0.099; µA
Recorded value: 200; µA
